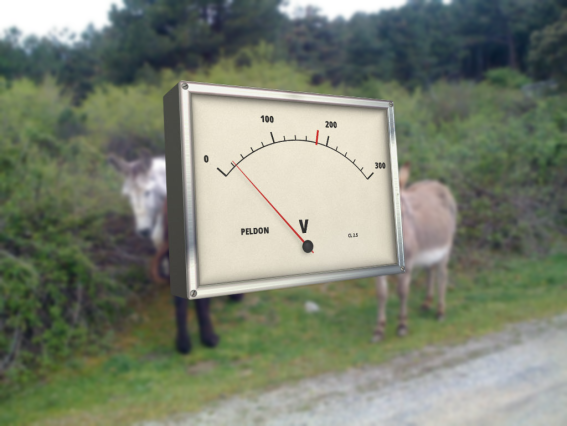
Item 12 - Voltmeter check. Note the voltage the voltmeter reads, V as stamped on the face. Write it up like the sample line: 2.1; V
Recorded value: 20; V
